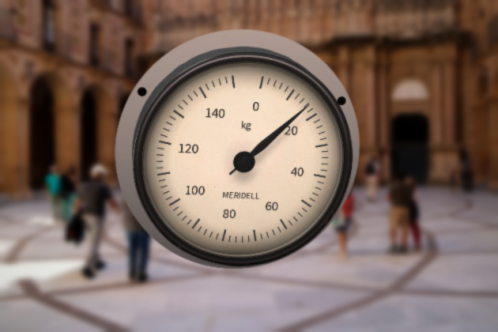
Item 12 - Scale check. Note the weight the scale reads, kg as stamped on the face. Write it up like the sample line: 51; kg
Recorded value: 16; kg
